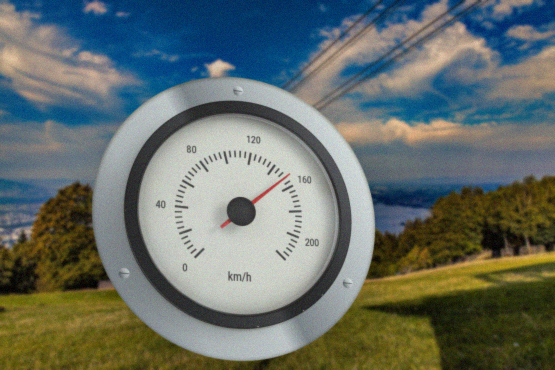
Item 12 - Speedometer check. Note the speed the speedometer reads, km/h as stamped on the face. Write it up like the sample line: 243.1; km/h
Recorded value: 152; km/h
